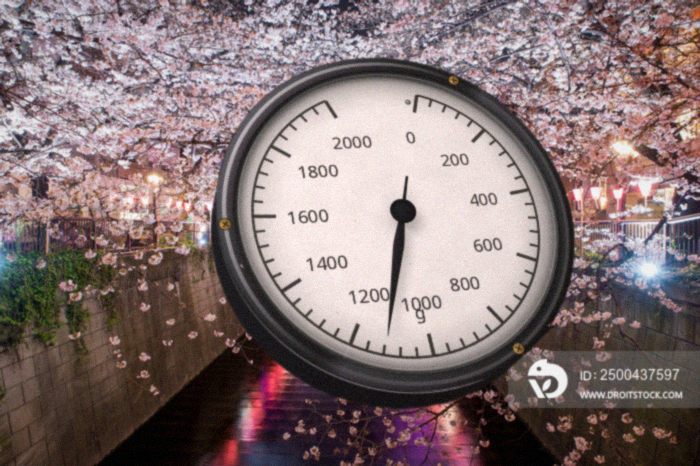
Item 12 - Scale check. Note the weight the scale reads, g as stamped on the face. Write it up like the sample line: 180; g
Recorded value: 1120; g
